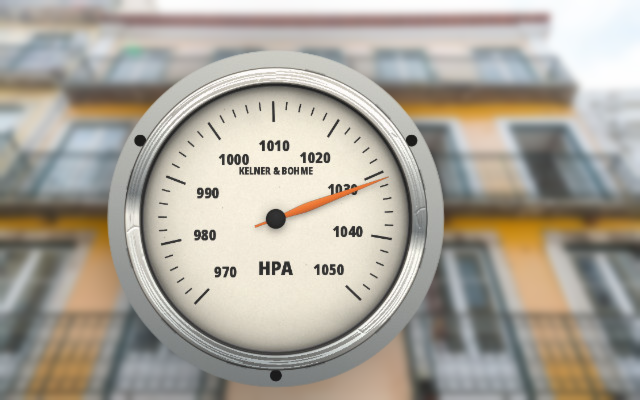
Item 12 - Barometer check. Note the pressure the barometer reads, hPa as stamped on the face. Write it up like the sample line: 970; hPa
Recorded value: 1031; hPa
